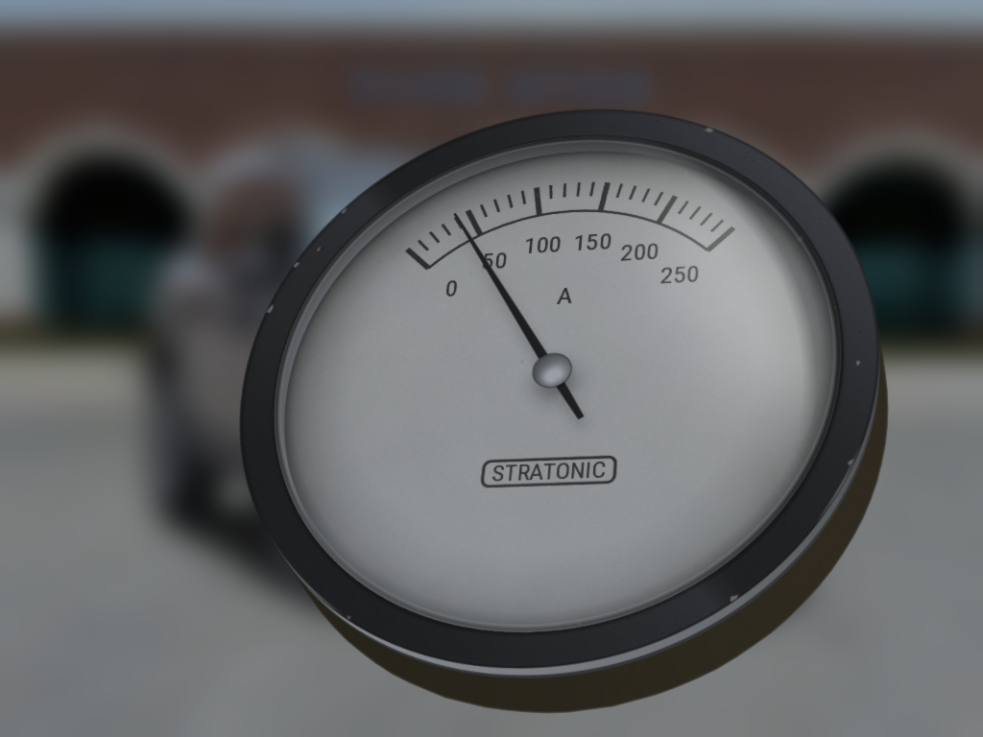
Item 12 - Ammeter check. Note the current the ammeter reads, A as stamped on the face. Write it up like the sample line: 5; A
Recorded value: 40; A
